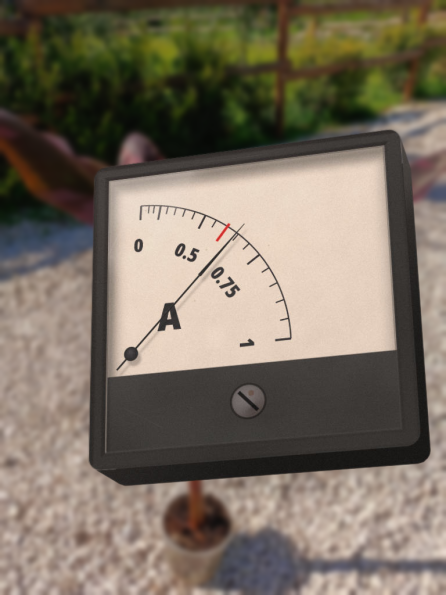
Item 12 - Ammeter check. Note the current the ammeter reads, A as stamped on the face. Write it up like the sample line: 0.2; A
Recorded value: 0.65; A
